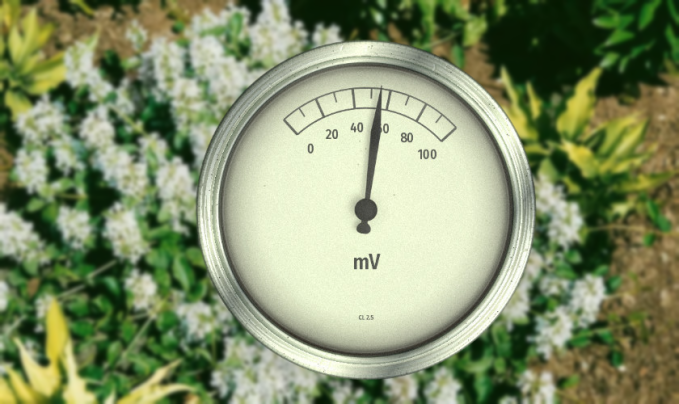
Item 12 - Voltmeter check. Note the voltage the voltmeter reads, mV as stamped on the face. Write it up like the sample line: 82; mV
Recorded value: 55; mV
